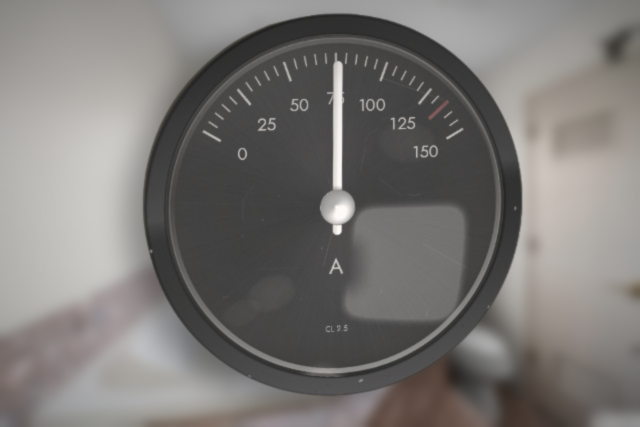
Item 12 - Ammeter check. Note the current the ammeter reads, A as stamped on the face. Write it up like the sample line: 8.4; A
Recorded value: 75; A
